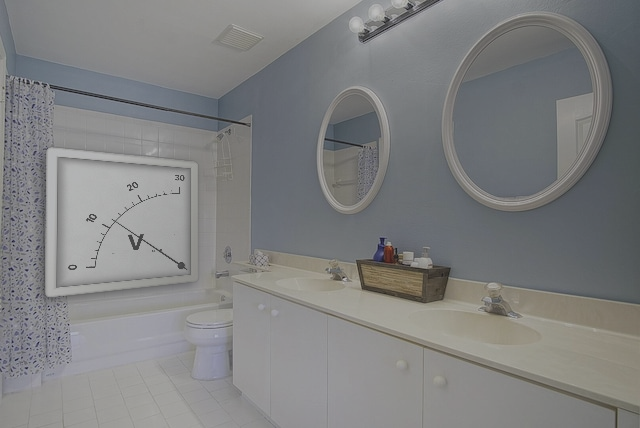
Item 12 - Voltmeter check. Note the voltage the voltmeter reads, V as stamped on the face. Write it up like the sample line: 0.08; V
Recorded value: 12; V
